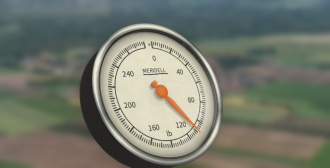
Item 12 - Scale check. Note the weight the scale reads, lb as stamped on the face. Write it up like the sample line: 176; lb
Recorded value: 110; lb
